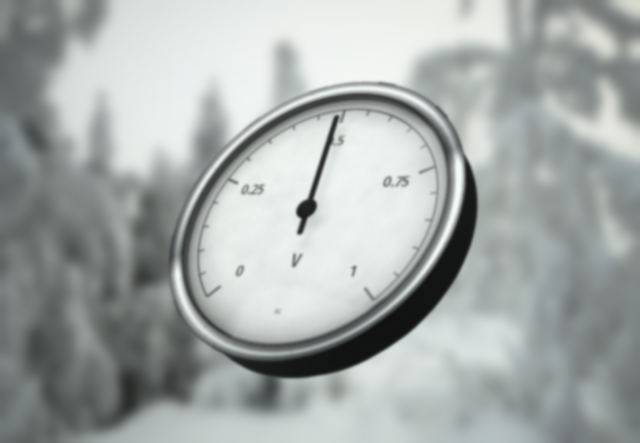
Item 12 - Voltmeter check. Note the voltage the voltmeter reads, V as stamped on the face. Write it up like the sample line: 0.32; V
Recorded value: 0.5; V
